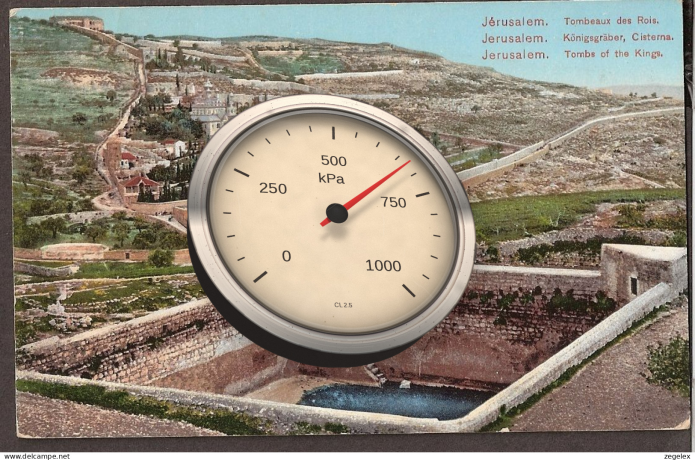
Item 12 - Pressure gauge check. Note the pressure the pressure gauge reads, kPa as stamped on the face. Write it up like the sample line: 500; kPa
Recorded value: 675; kPa
